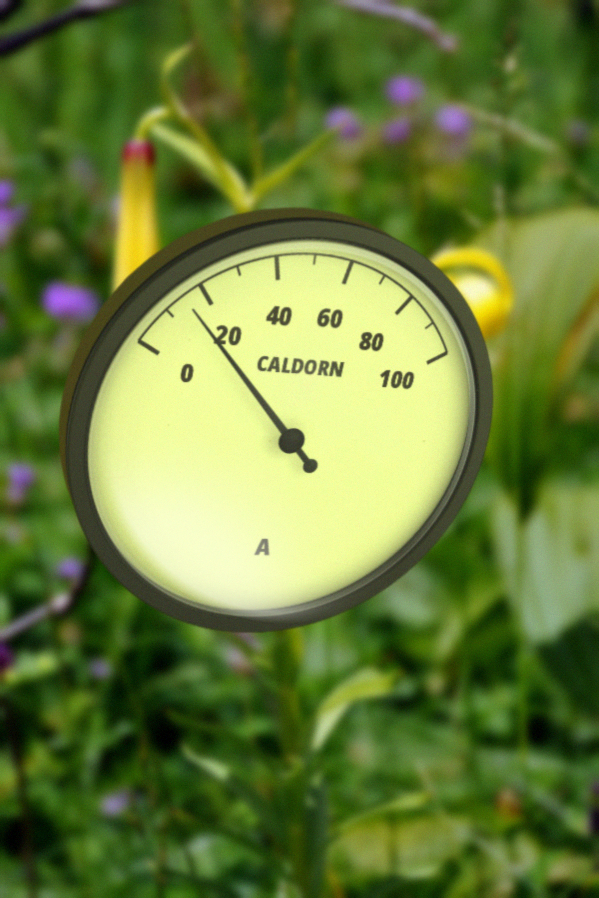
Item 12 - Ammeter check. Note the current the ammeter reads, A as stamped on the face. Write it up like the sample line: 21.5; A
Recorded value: 15; A
